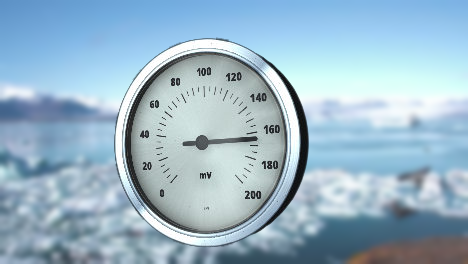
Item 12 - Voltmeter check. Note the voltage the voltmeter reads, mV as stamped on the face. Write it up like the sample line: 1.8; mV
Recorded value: 165; mV
